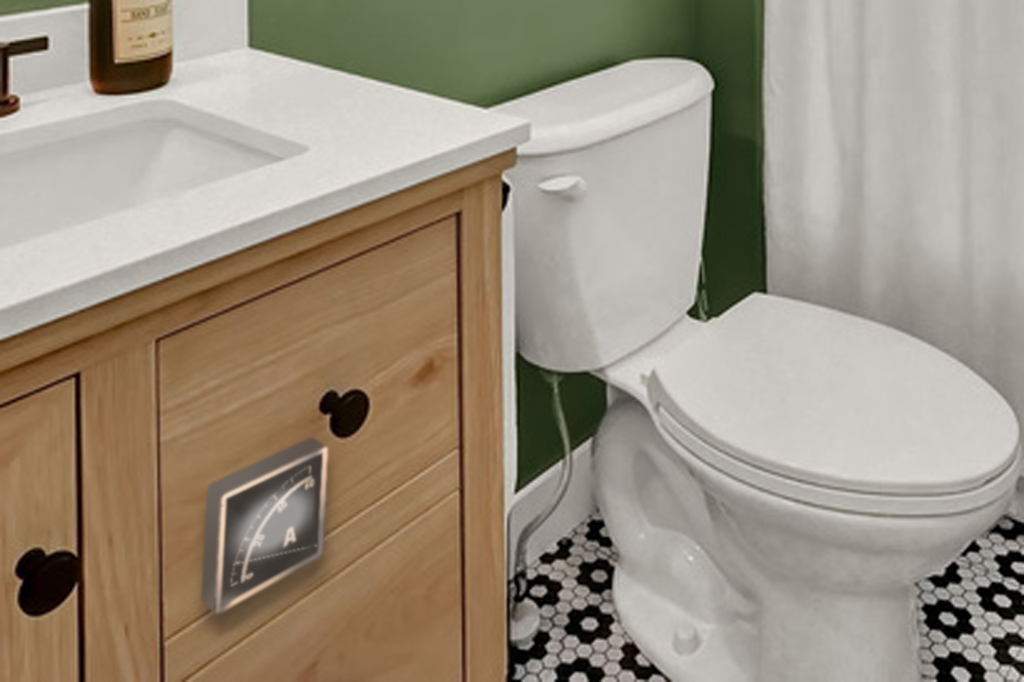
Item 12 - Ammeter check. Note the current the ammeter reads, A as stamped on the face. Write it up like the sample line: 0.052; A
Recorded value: 10; A
